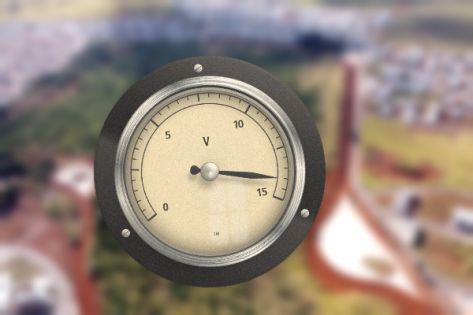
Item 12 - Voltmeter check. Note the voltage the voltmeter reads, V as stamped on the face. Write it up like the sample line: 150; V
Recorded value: 14; V
